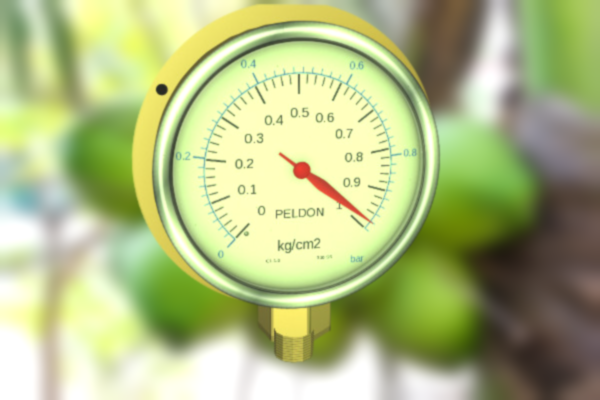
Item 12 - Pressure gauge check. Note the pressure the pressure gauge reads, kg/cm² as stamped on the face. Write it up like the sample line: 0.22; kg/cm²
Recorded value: 0.98; kg/cm²
